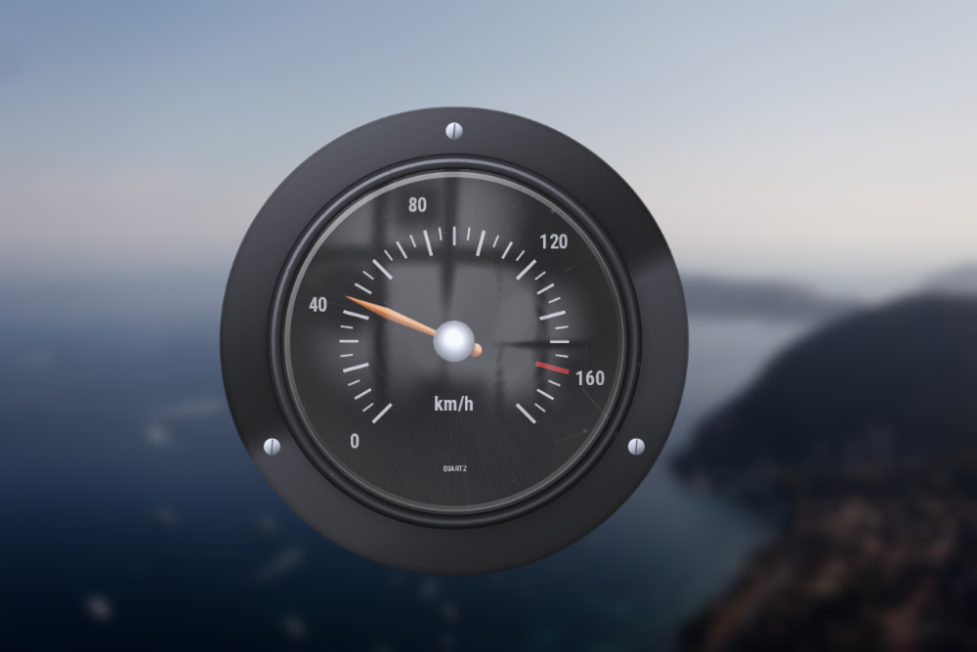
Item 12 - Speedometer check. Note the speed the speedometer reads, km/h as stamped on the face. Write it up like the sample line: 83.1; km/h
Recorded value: 45; km/h
